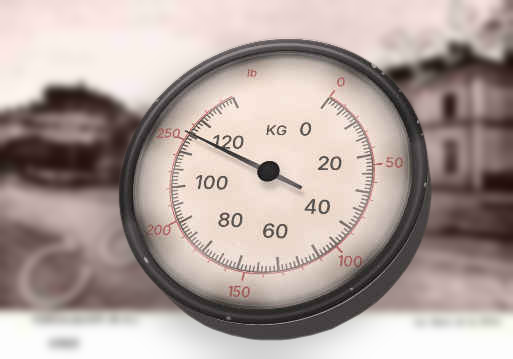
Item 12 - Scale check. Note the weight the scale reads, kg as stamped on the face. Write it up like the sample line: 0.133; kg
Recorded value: 115; kg
